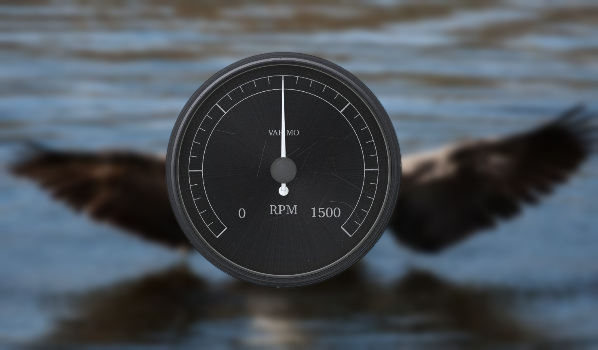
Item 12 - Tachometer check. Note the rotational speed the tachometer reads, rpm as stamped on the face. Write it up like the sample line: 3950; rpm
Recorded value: 750; rpm
